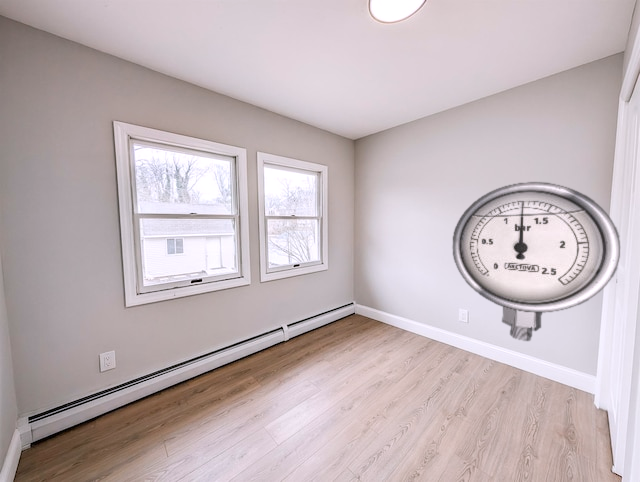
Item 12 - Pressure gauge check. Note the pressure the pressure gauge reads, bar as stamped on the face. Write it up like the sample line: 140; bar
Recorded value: 1.25; bar
